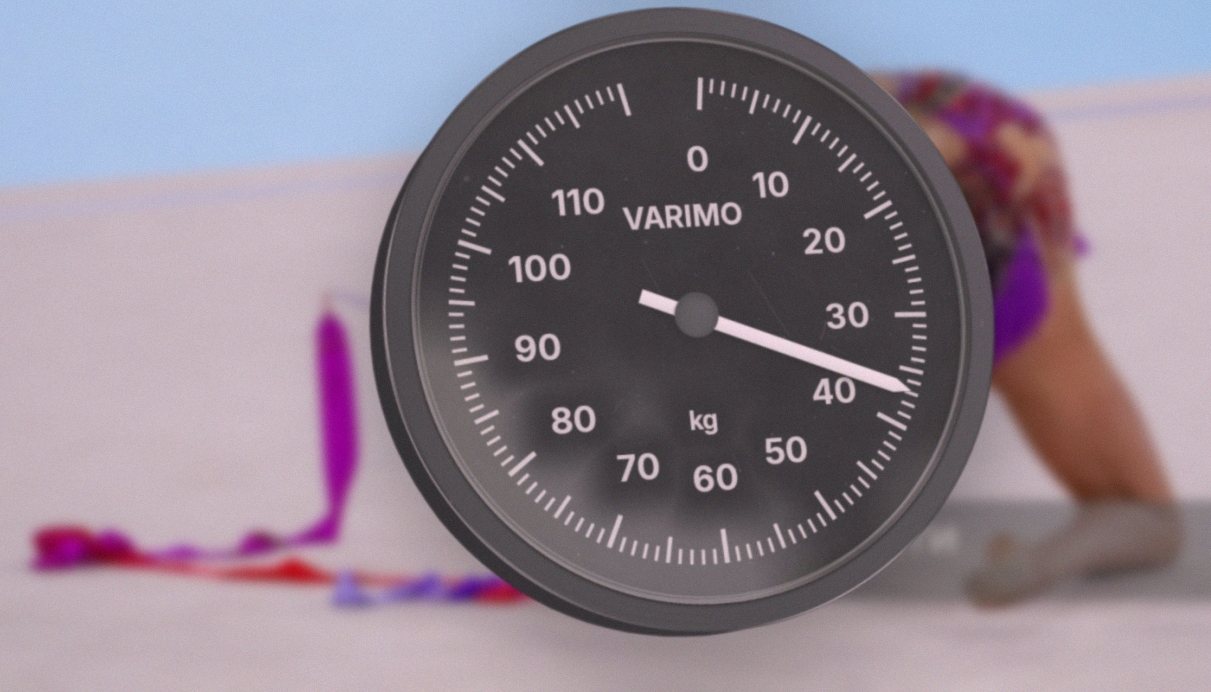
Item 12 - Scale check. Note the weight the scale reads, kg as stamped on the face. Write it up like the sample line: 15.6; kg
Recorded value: 37; kg
